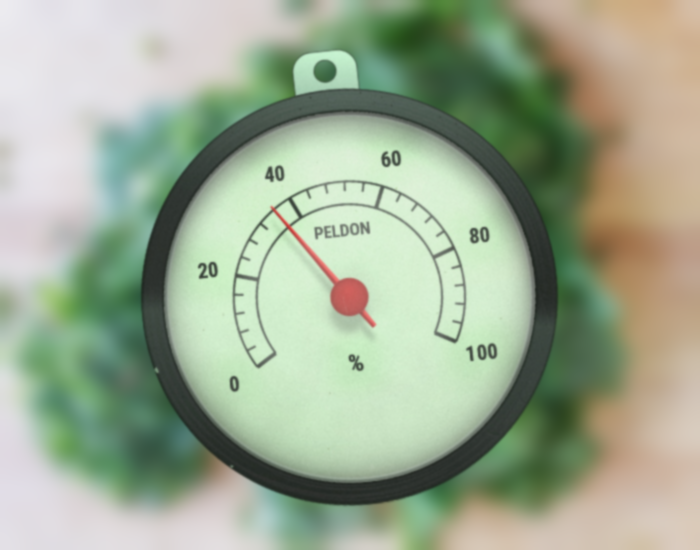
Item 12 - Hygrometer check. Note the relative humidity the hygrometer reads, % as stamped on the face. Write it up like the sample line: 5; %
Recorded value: 36; %
